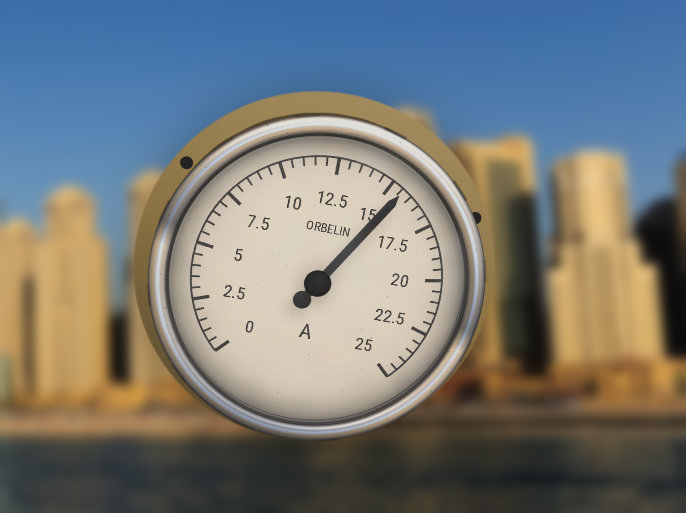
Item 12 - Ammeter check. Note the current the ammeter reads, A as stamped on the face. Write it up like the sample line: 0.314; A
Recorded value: 15.5; A
